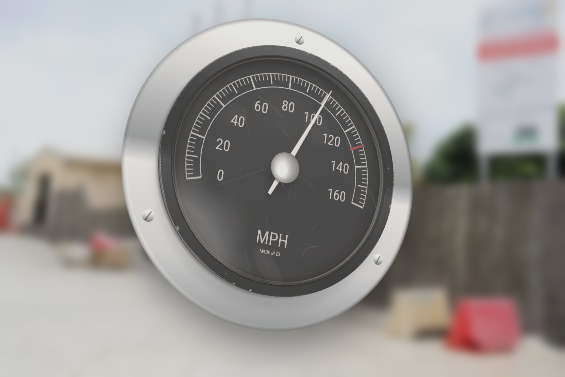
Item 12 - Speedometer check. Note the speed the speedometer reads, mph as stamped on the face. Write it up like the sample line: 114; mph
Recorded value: 100; mph
